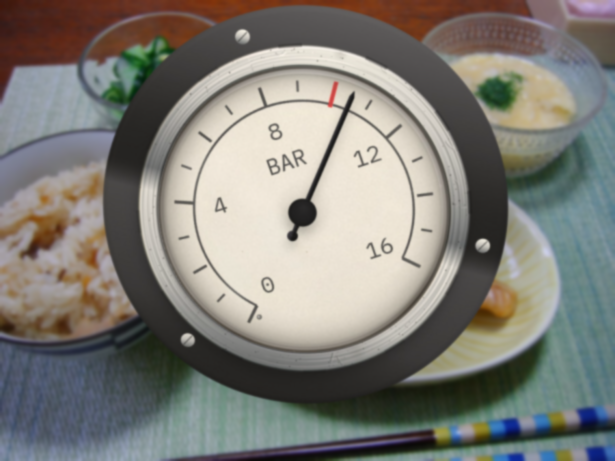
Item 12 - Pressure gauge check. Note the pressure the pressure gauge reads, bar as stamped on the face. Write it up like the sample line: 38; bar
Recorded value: 10.5; bar
